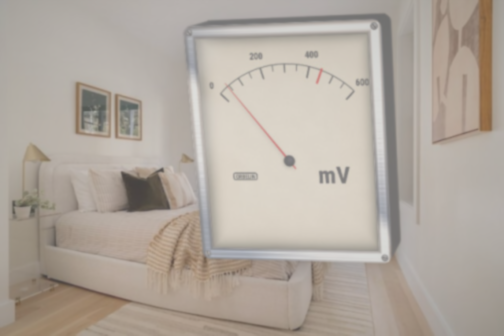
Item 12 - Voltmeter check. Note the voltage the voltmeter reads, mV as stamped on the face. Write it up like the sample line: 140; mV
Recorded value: 50; mV
